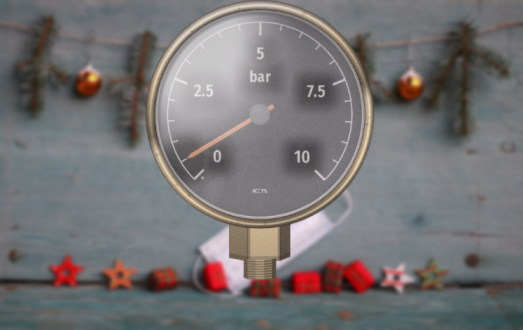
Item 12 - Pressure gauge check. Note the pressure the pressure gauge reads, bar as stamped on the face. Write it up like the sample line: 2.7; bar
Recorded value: 0.5; bar
